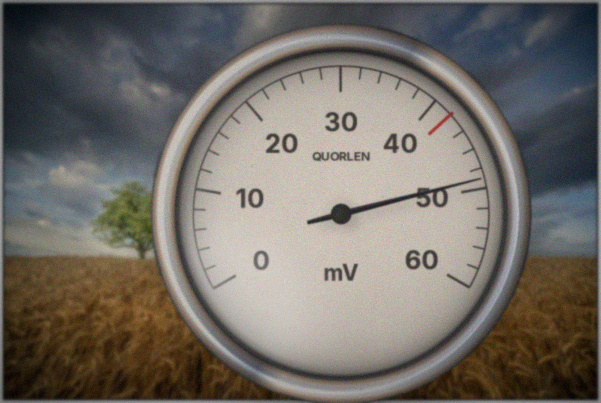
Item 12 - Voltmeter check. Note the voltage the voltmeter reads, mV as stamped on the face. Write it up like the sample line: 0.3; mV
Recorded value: 49; mV
